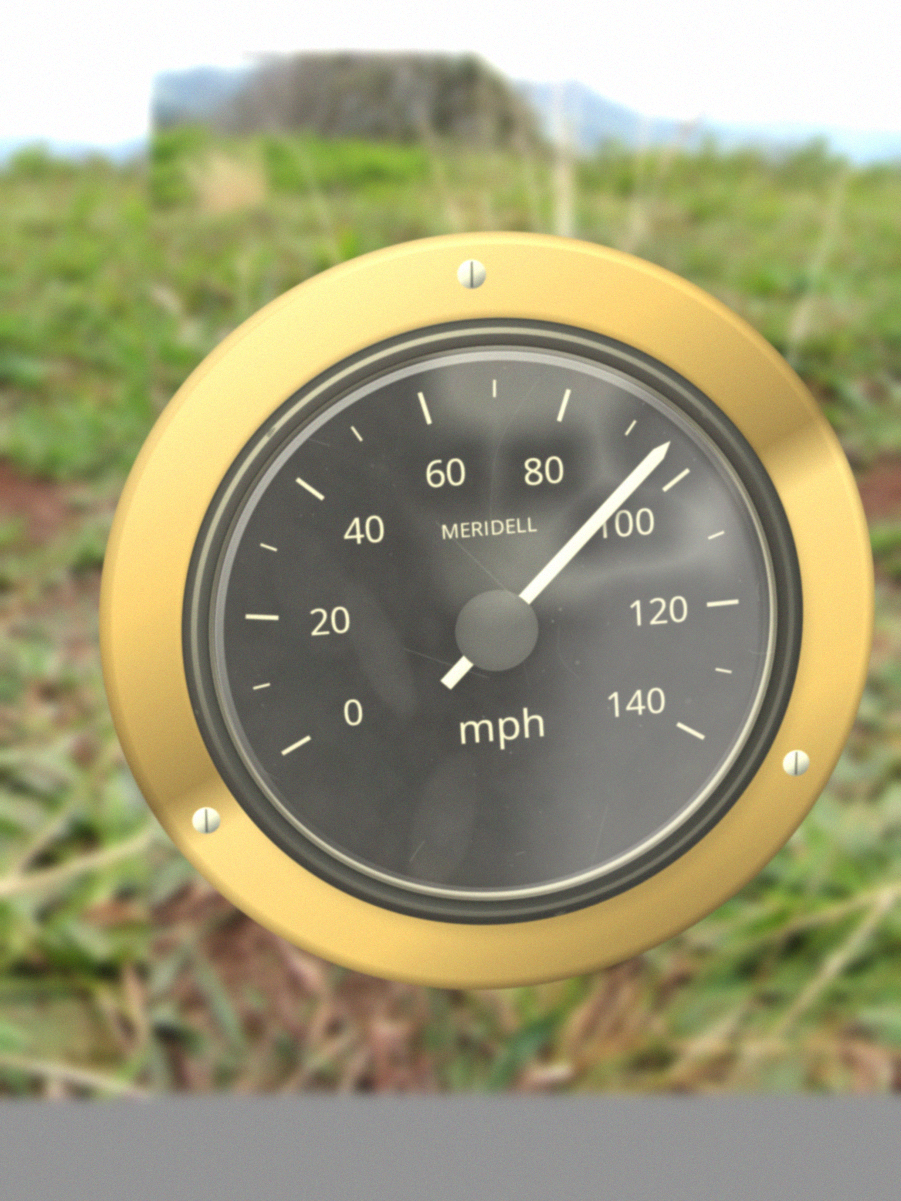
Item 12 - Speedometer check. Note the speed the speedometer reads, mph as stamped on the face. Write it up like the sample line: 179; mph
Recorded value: 95; mph
